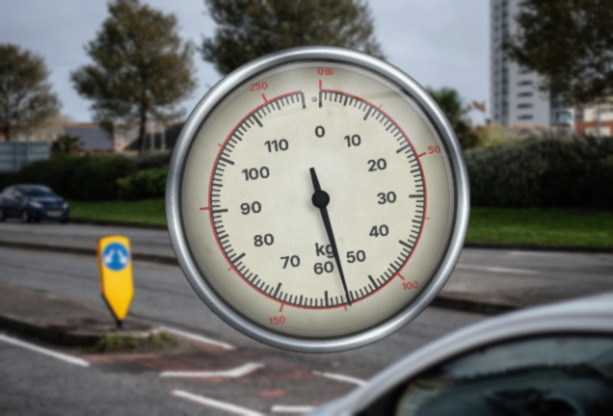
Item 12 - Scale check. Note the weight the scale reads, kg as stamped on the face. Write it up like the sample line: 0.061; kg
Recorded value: 56; kg
